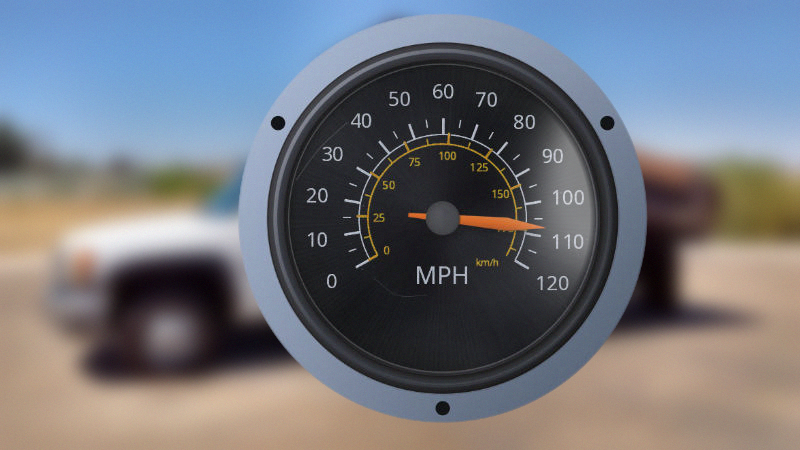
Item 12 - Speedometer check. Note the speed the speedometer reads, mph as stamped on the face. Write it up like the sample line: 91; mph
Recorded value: 107.5; mph
